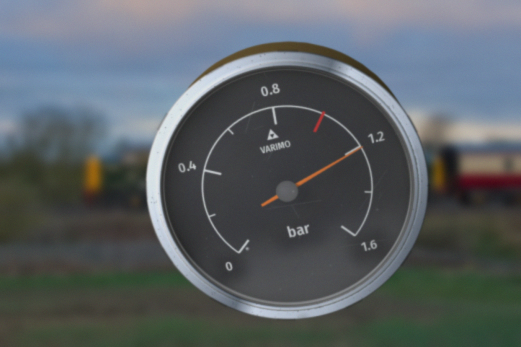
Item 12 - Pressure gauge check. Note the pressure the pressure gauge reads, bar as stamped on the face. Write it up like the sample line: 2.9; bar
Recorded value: 1.2; bar
